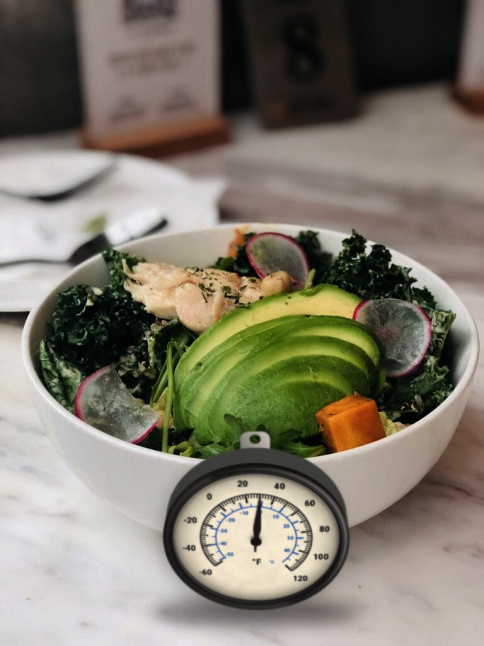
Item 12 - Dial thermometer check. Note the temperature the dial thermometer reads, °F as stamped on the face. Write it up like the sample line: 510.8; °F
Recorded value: 30; °F
